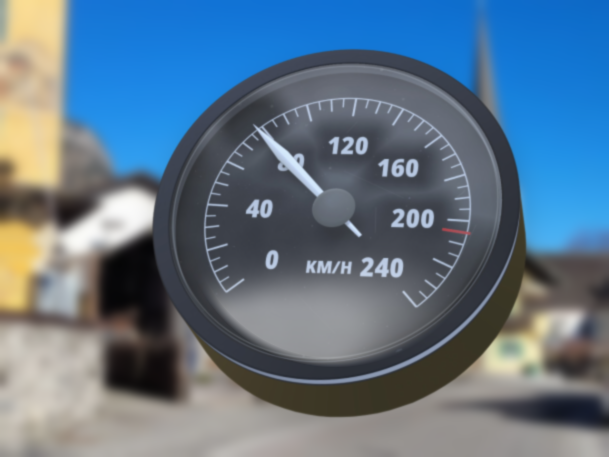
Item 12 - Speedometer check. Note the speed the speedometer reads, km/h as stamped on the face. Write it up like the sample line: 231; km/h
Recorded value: 77.5; km/h
